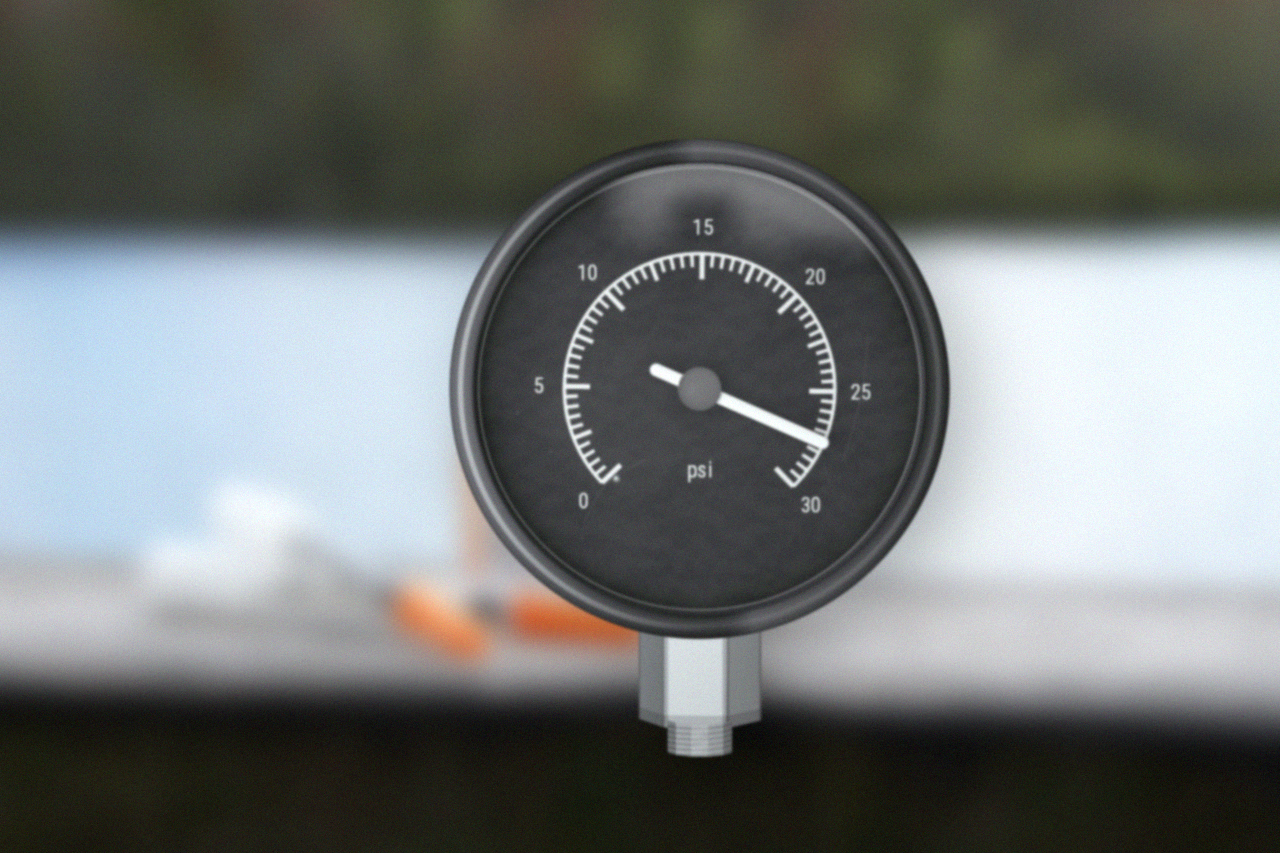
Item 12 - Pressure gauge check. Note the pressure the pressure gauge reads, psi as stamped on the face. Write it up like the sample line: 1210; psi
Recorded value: 27.5; psi
